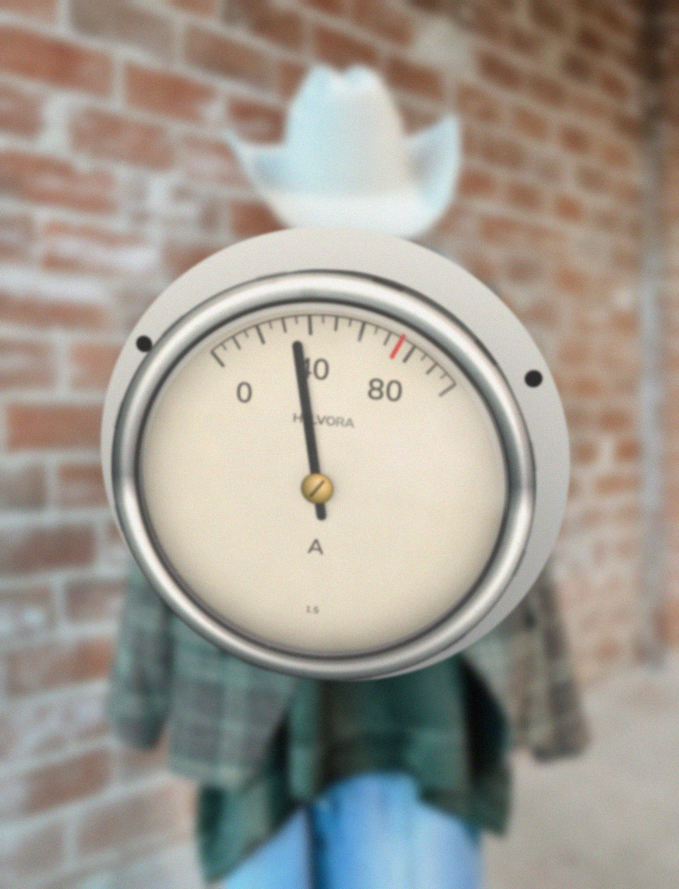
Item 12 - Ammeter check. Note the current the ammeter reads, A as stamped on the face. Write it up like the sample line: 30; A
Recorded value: 35; A
